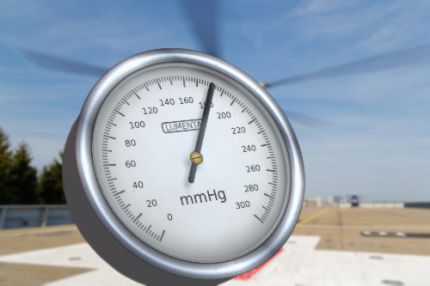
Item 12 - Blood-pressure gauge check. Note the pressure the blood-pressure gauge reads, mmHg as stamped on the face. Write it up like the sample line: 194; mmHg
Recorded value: 180; mmHg
